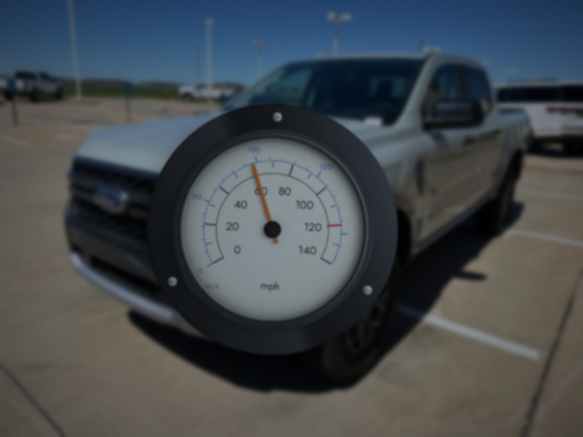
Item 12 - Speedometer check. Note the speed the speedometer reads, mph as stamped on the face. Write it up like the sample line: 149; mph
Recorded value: 60; mph
